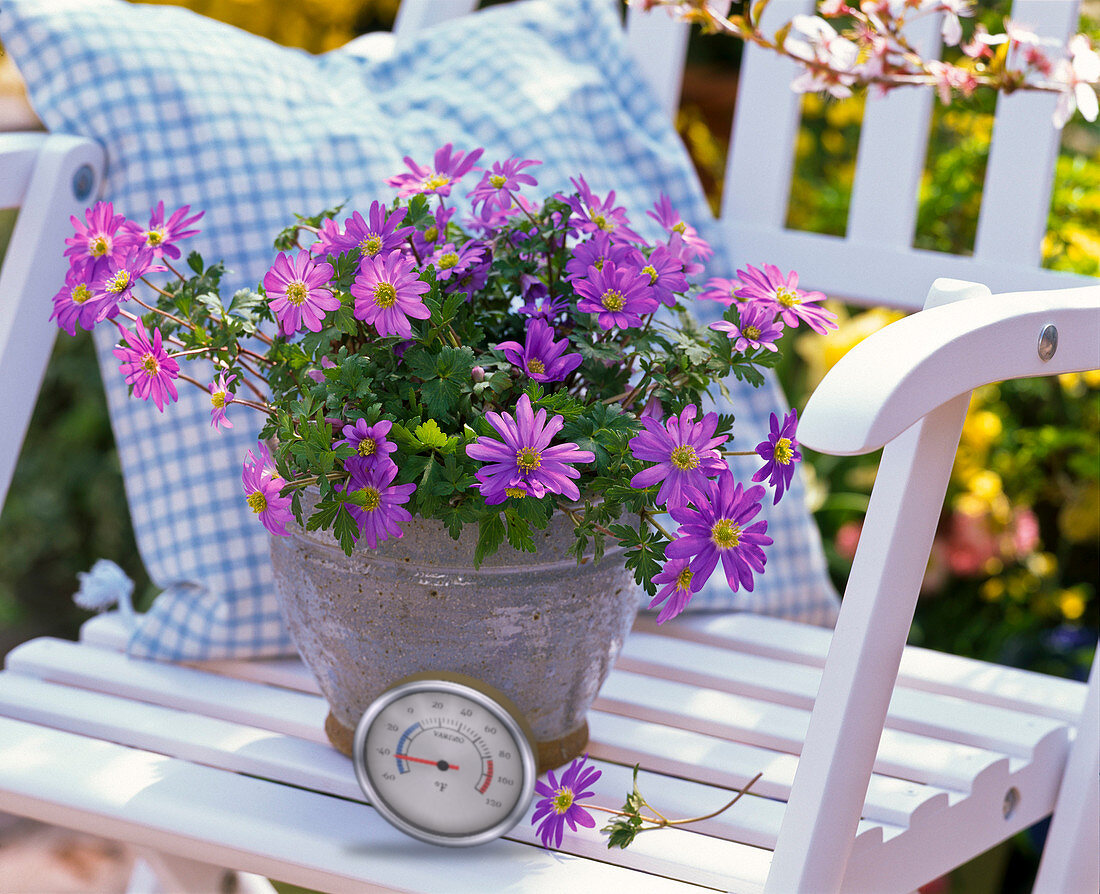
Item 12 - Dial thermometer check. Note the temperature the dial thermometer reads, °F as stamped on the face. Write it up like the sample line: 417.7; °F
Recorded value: -40; °F
